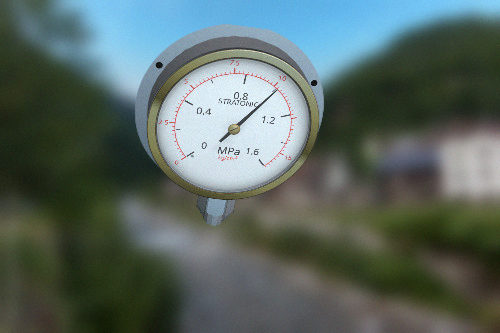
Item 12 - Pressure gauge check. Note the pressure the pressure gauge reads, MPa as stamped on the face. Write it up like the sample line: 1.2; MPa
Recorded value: 1; MPa
